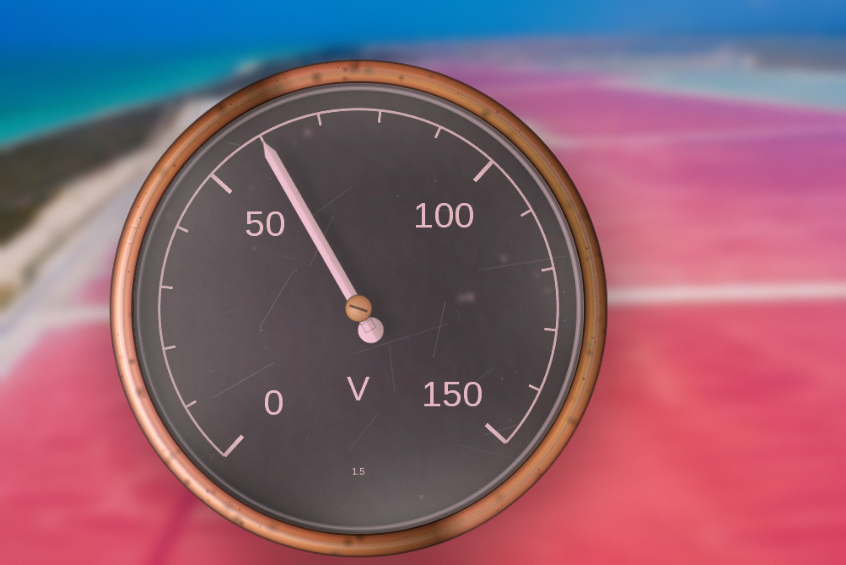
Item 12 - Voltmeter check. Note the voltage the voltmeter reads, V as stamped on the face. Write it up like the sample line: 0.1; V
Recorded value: 60; V
